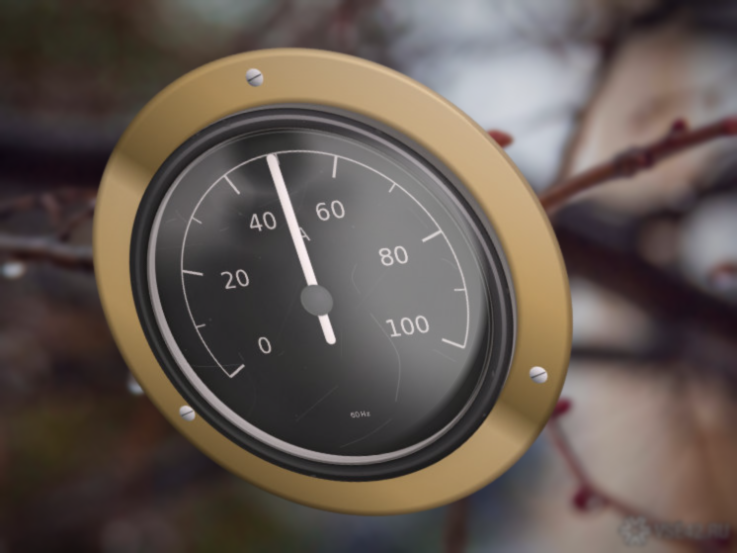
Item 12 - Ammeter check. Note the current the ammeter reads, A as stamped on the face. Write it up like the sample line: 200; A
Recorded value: 50; A
